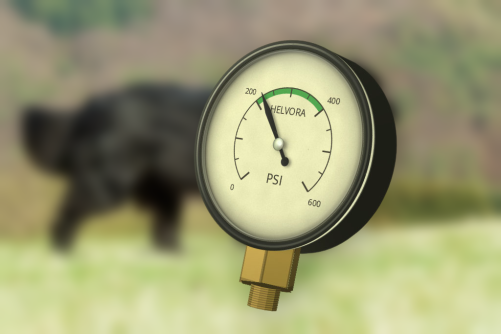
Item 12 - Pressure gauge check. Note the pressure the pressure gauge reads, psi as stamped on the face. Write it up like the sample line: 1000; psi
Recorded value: 225; psi
